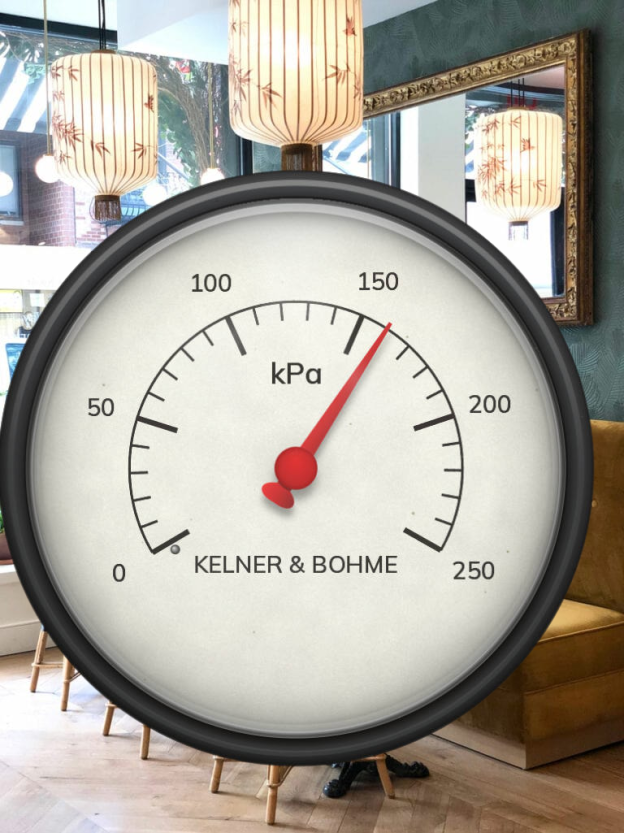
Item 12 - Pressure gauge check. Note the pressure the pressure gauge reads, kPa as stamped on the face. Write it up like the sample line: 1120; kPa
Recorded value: 160; kPa
